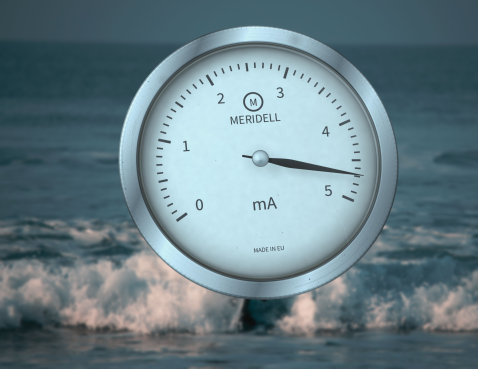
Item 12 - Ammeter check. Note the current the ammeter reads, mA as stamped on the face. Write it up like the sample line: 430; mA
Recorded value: 4.7; mA
